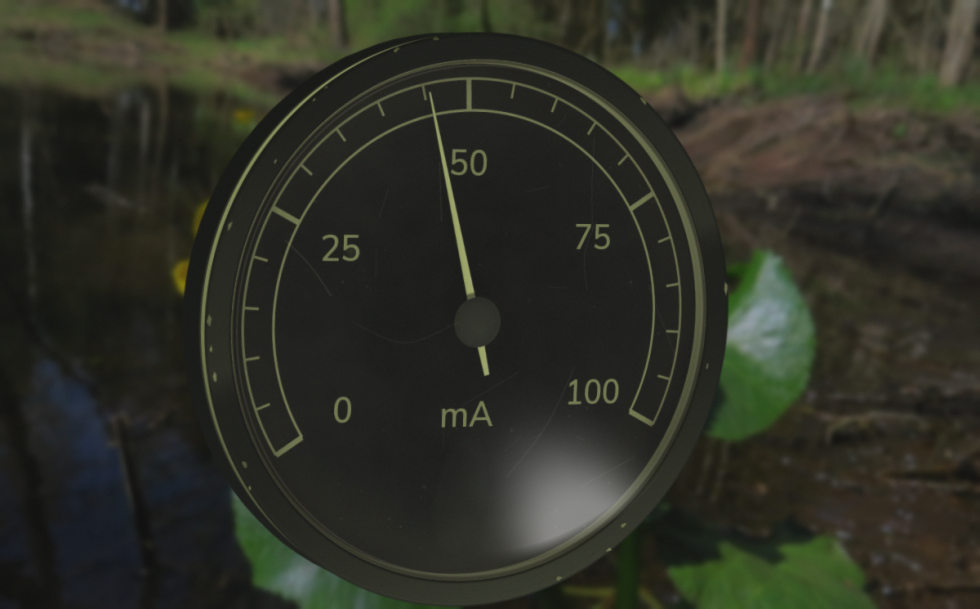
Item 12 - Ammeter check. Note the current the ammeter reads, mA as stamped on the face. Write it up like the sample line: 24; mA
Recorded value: 45; mA
